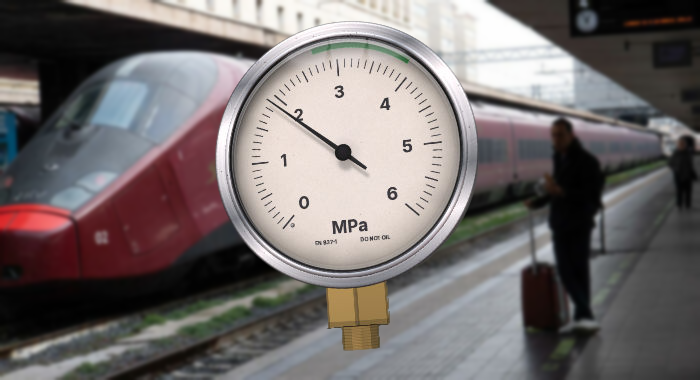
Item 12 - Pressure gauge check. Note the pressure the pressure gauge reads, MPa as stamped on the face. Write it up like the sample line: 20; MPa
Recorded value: 1.9; MPa
